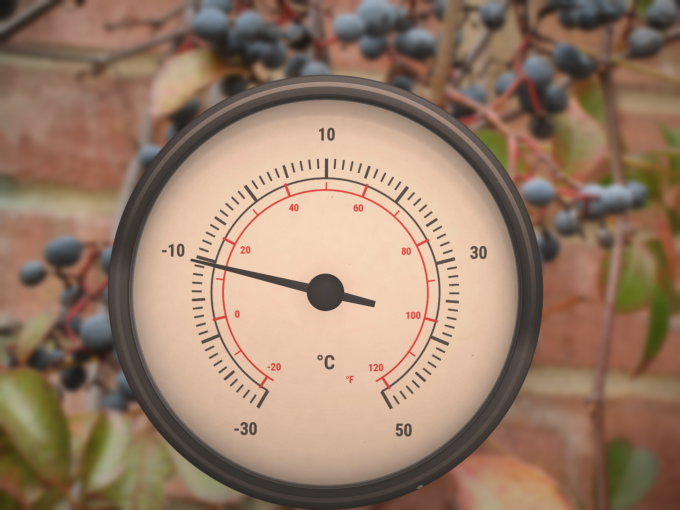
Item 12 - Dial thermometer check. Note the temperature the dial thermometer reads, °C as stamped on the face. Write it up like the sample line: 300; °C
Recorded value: -10.5; °C
